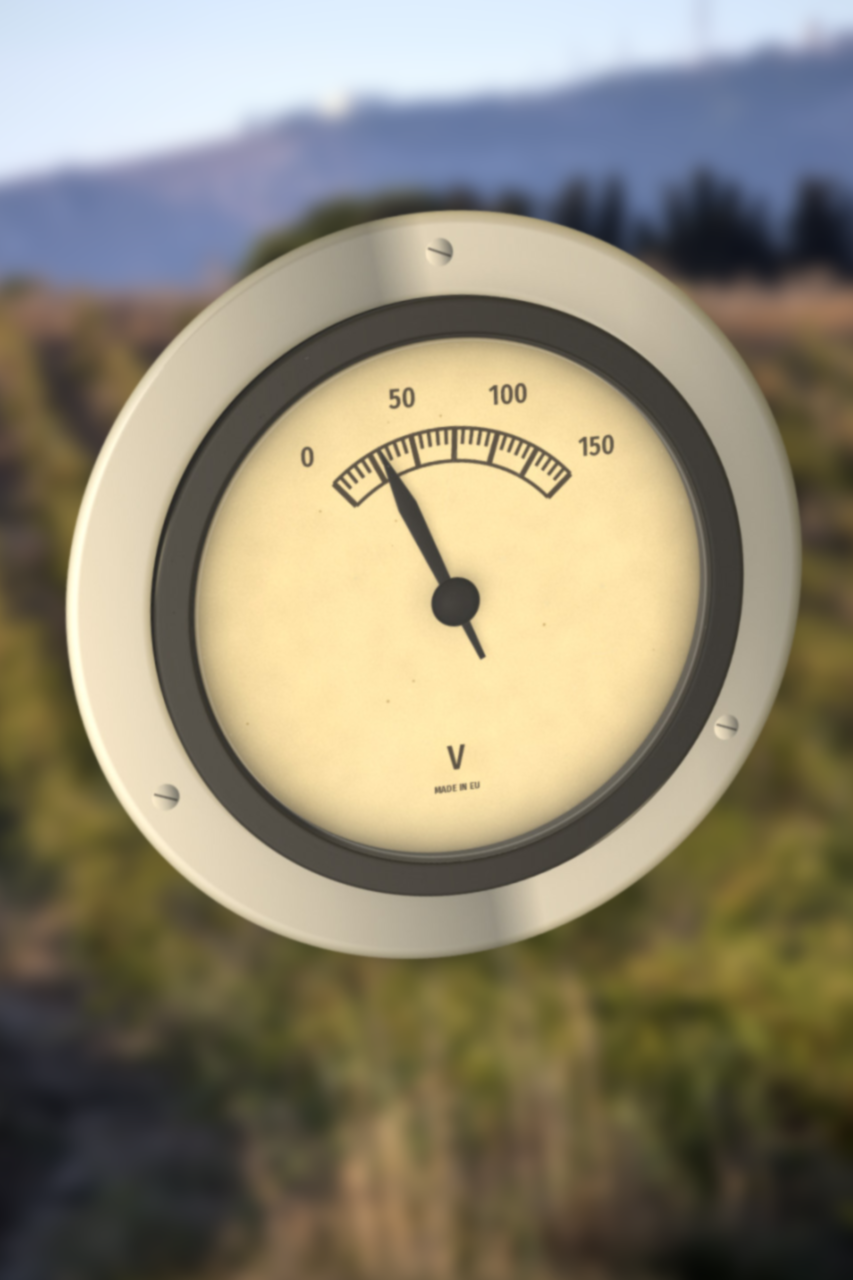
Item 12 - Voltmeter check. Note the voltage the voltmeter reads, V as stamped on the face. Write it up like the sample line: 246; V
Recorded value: 30; V
